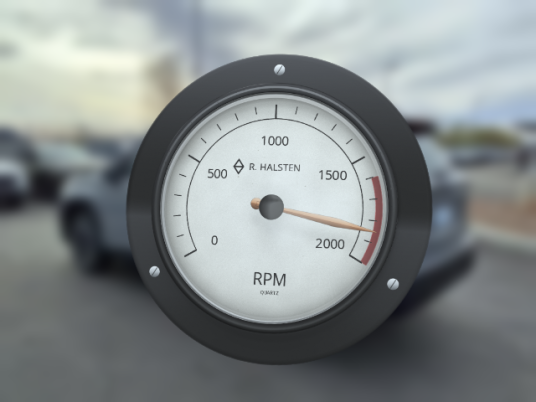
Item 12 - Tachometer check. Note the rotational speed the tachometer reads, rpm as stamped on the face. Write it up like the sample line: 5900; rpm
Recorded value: 1850; rpm
